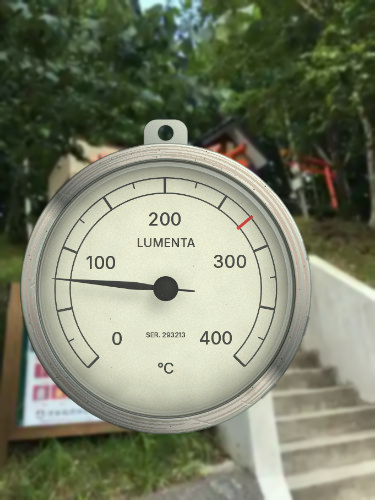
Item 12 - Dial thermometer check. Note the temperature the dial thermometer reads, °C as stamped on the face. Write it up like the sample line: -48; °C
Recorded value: 75; °C
